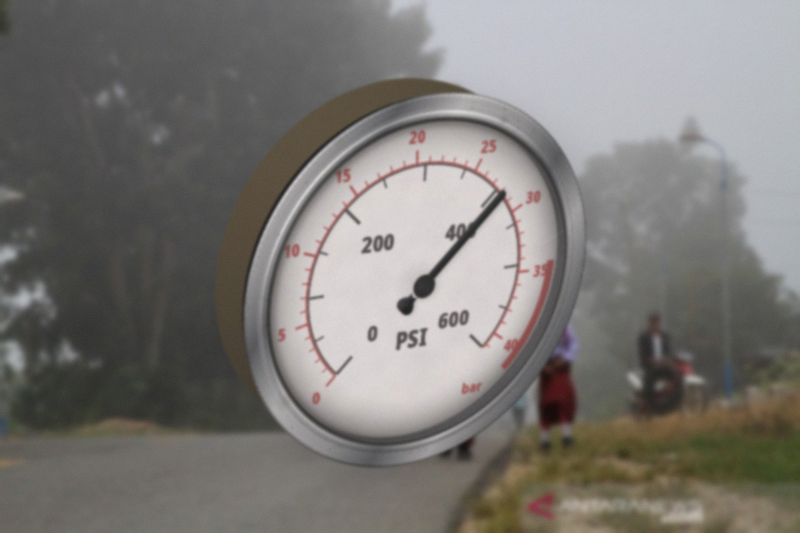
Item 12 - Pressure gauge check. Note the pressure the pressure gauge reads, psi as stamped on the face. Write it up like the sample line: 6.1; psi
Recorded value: 400; psi
